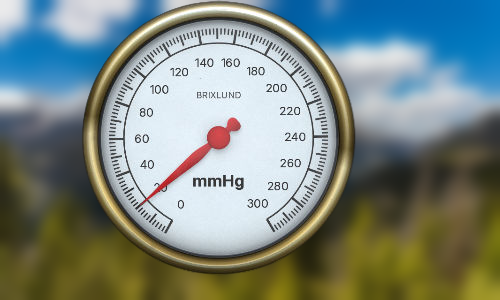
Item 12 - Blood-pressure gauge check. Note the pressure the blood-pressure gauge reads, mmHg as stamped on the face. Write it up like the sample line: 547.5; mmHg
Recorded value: 20; mmHg
